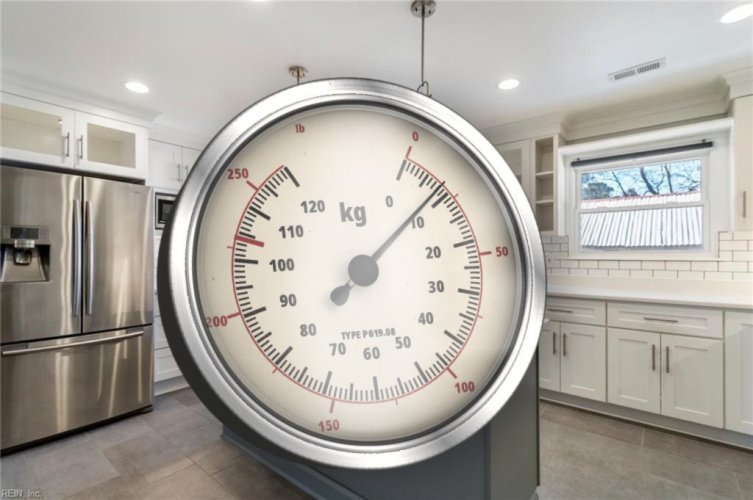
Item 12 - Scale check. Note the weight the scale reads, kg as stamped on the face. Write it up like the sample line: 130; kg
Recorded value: 8; kg
